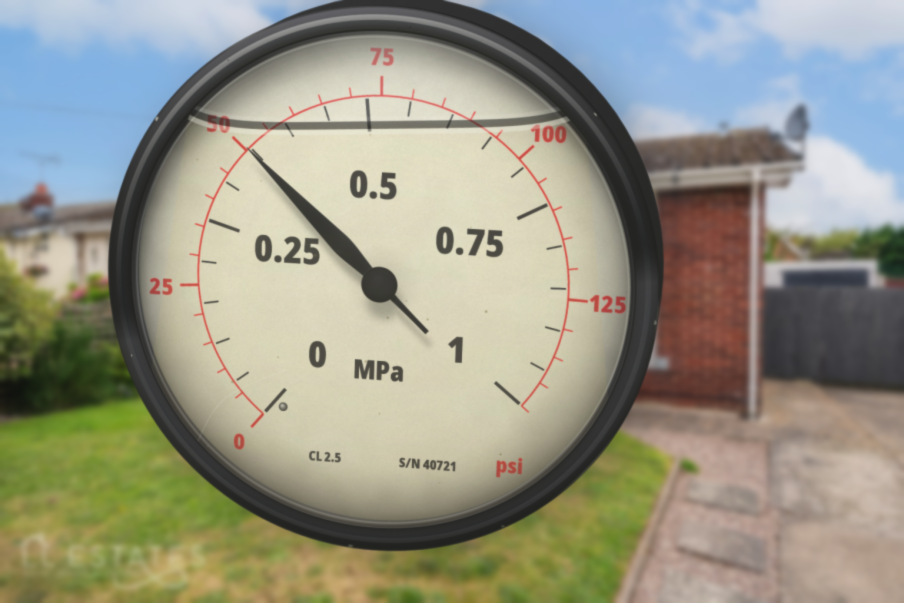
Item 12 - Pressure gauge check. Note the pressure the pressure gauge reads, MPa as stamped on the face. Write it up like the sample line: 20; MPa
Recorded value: 0.35; MPa
